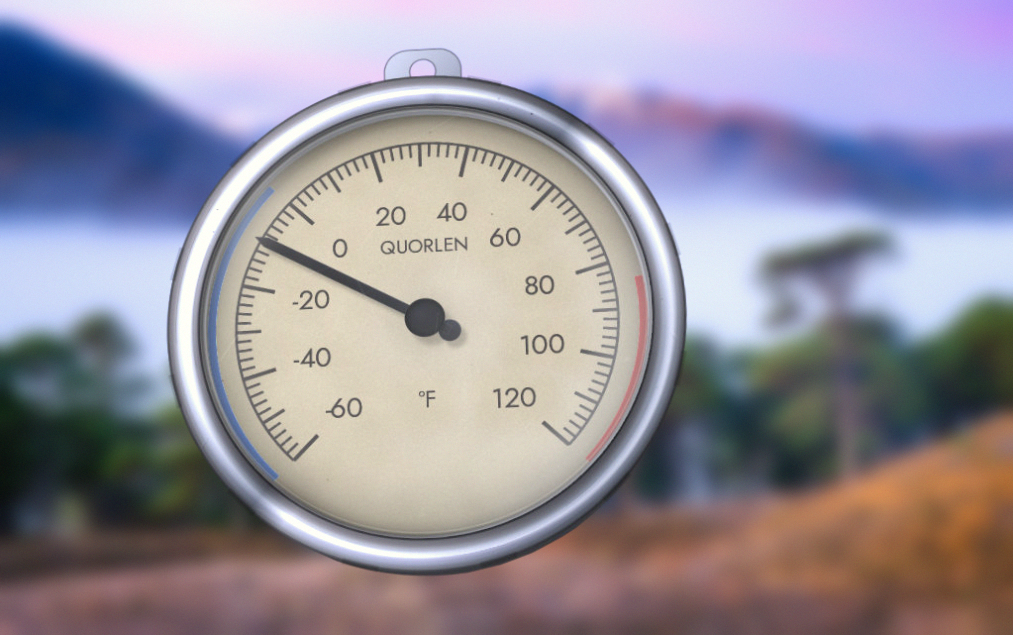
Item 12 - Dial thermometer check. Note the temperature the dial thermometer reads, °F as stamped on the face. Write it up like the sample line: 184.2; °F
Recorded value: -10; °F
